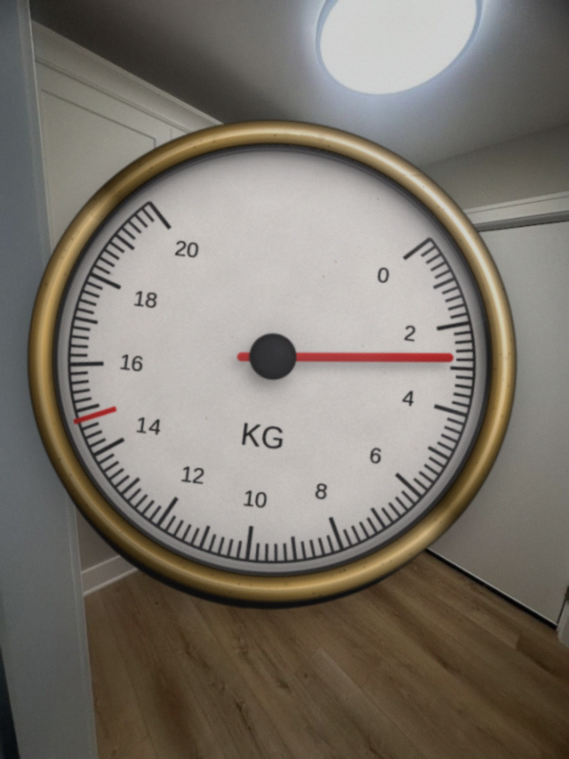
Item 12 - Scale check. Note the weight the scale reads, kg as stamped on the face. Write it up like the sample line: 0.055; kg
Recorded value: 2.8; kg
